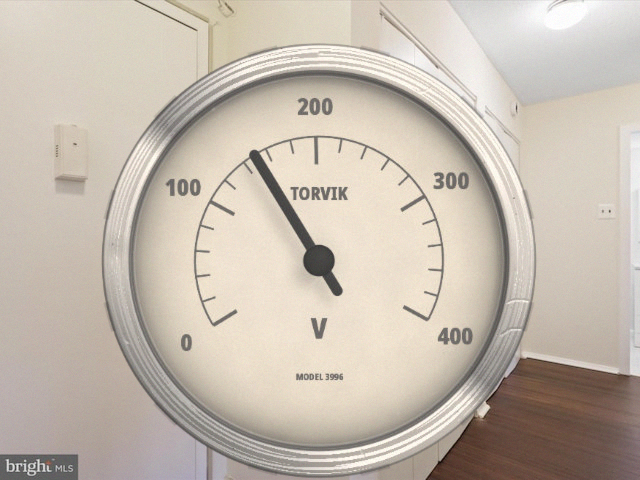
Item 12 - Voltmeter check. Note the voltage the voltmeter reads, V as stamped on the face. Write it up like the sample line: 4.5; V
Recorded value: 150; V
